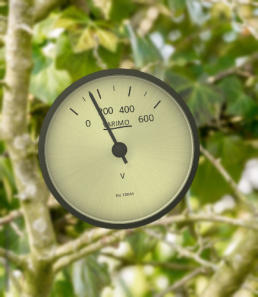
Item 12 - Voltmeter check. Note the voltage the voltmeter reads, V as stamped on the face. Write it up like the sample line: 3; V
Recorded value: 150; V
